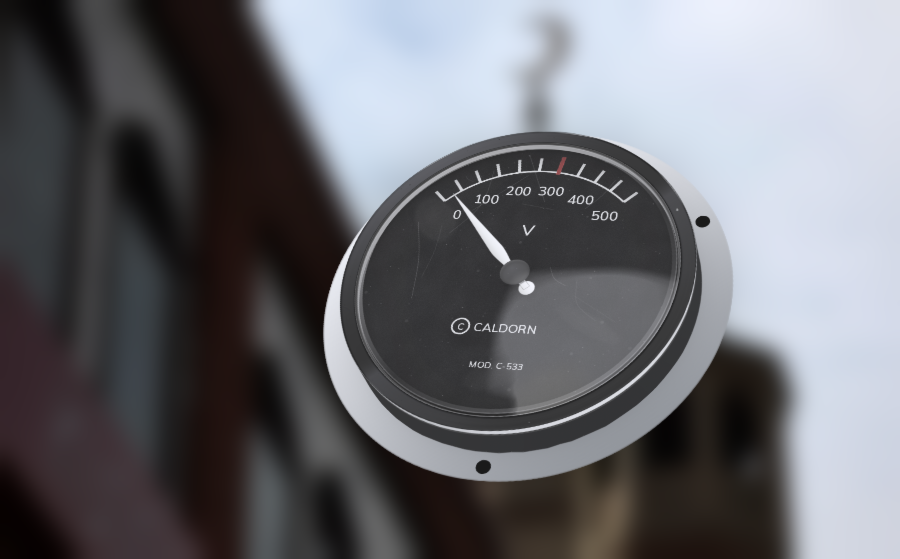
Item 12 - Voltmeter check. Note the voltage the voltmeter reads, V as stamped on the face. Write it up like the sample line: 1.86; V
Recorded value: 25; V
